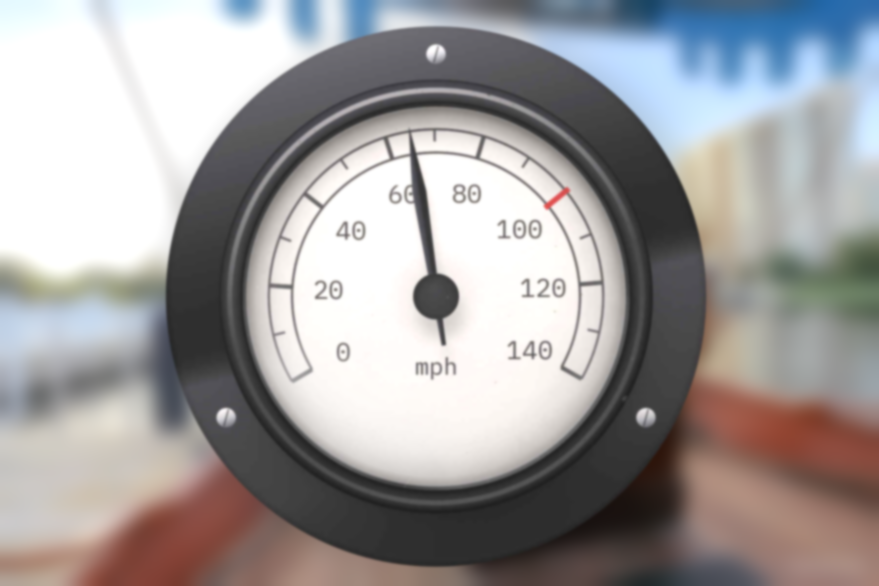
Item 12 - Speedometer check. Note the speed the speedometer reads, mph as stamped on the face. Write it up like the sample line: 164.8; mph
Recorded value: 65; mph
